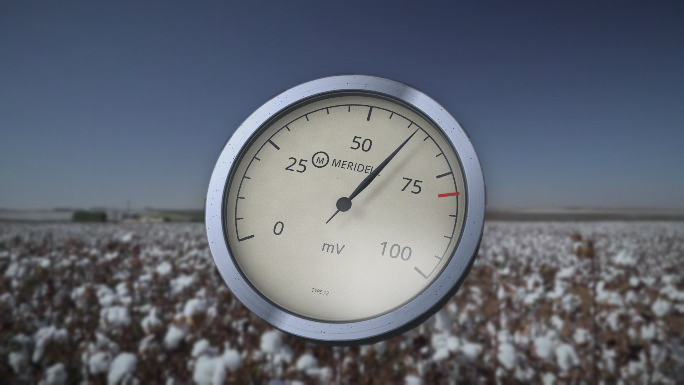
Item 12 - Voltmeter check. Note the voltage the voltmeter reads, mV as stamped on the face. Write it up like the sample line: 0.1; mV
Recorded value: 62.5; mV
